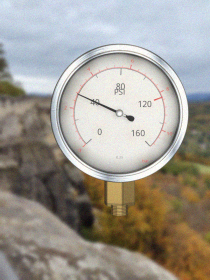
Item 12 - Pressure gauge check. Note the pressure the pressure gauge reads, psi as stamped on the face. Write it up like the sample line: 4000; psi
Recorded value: 40; psi
